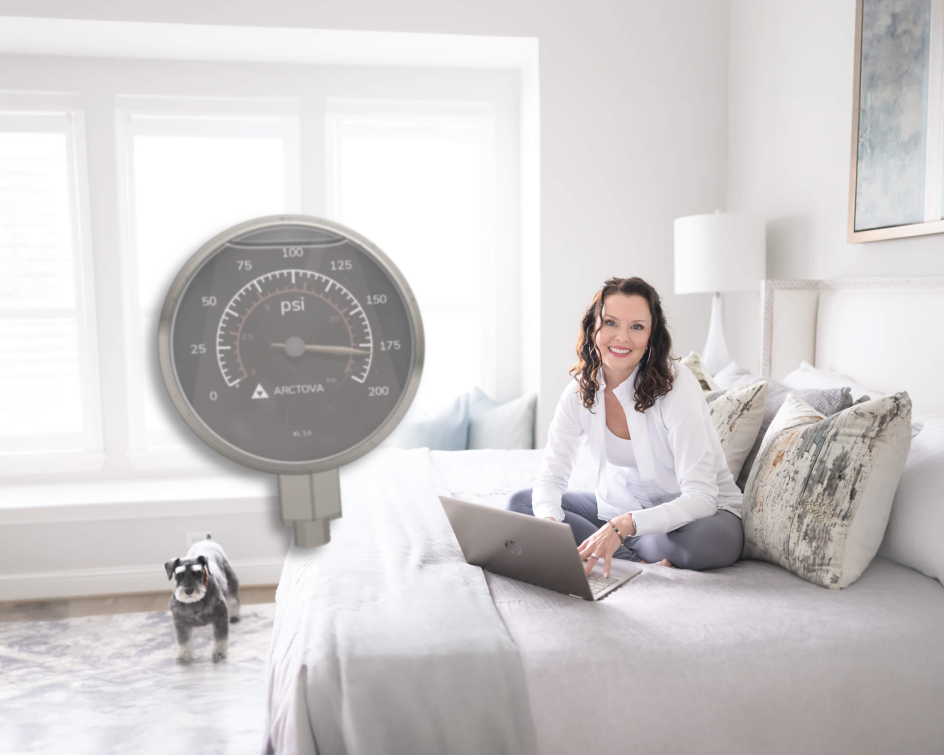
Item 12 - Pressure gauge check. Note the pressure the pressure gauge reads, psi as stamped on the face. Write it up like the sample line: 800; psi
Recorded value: 180; psi
